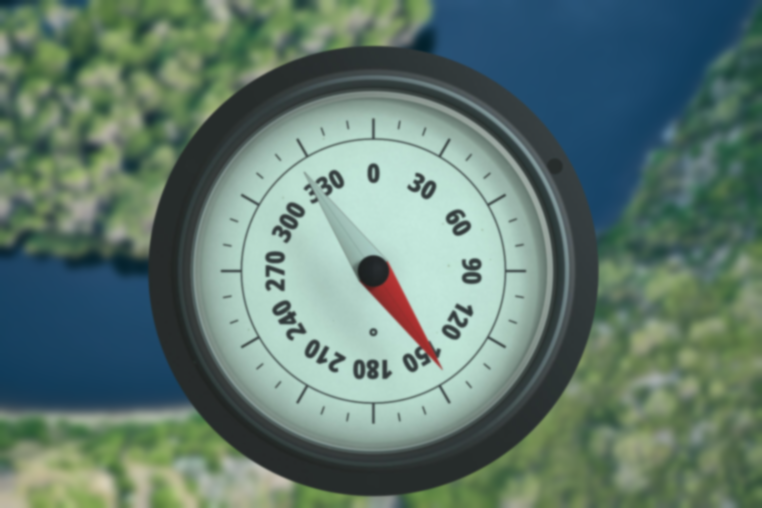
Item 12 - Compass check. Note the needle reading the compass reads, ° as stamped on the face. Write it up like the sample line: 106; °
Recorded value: 145; °
